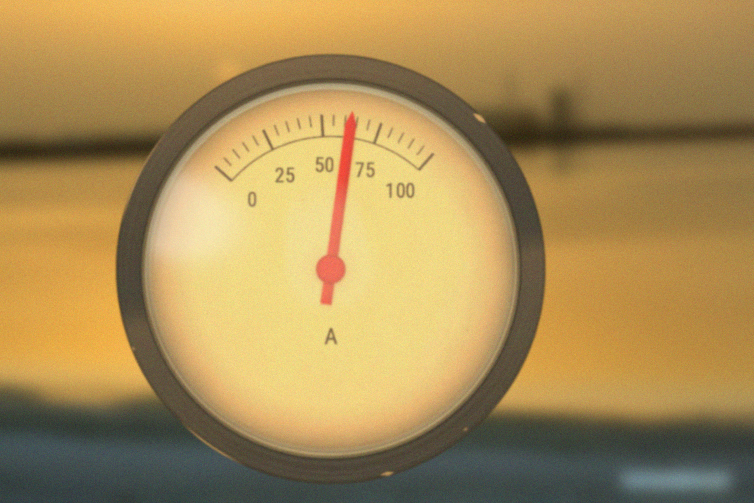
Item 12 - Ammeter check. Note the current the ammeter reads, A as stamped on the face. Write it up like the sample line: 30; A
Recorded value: 62.5; A
